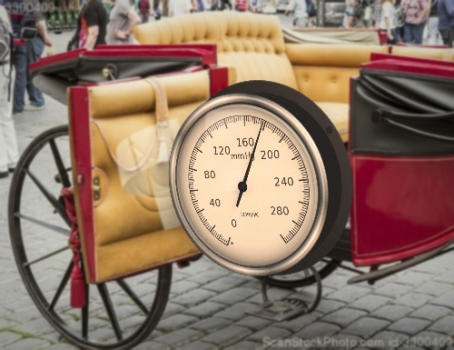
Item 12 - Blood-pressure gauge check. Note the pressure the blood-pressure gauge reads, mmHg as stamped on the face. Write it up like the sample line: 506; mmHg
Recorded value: 180; mmHg
